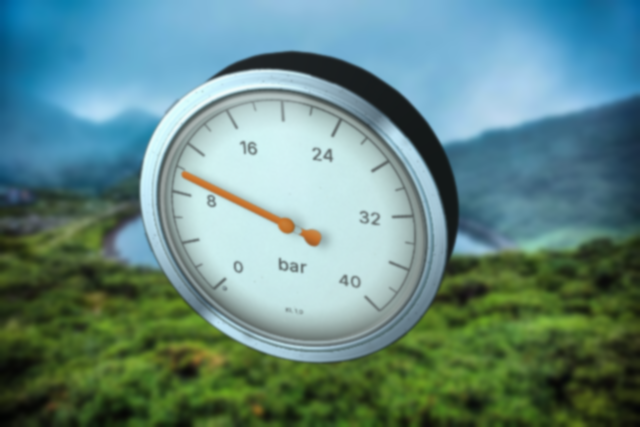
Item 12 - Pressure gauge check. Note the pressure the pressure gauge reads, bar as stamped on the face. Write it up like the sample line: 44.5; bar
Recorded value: 10; bar
